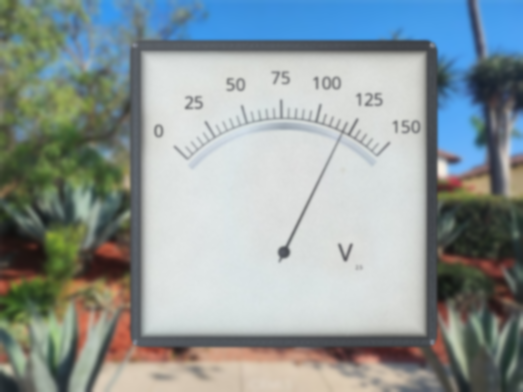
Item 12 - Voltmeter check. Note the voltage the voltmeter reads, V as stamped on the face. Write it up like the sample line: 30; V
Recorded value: 120; V
